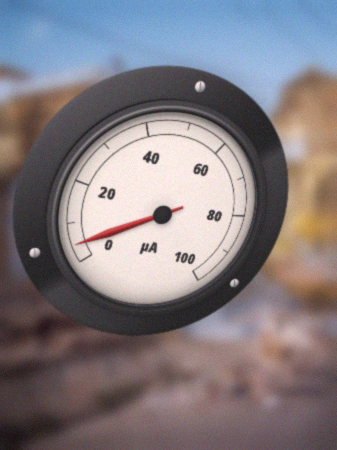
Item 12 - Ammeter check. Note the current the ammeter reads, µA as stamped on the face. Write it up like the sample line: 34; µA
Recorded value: 5; µA
